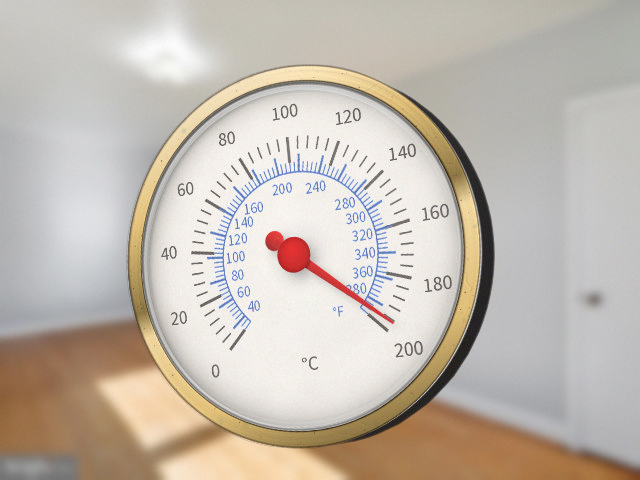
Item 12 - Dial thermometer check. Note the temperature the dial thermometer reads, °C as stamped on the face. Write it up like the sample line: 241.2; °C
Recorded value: 196; °C
